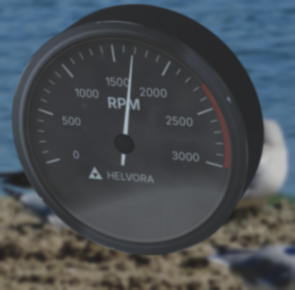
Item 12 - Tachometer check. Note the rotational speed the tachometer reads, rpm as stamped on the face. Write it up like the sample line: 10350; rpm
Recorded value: 1700; rpm
